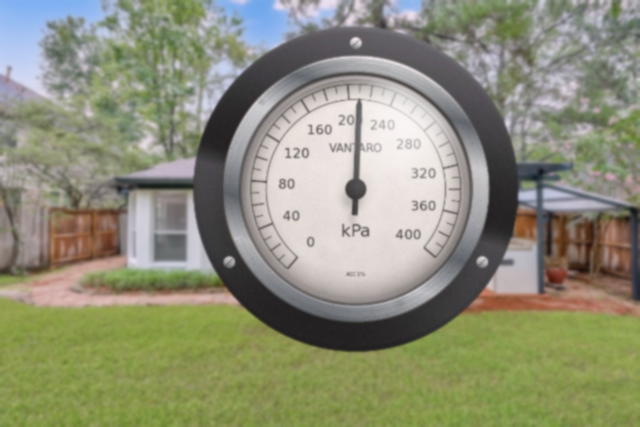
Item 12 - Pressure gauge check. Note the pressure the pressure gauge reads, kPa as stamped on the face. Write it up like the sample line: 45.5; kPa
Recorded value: 210; kPa
